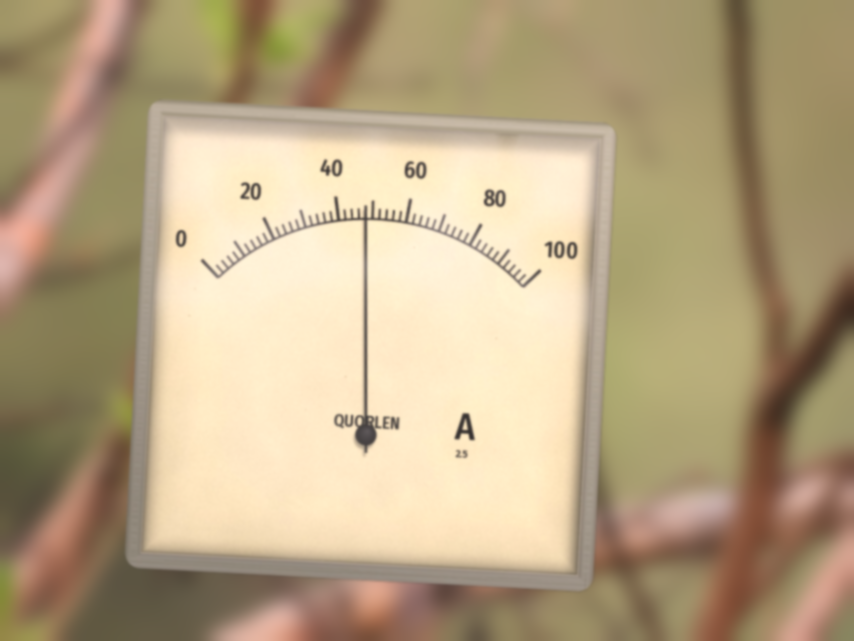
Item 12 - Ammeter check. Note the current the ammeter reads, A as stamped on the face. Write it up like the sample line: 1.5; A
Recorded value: 48; A
